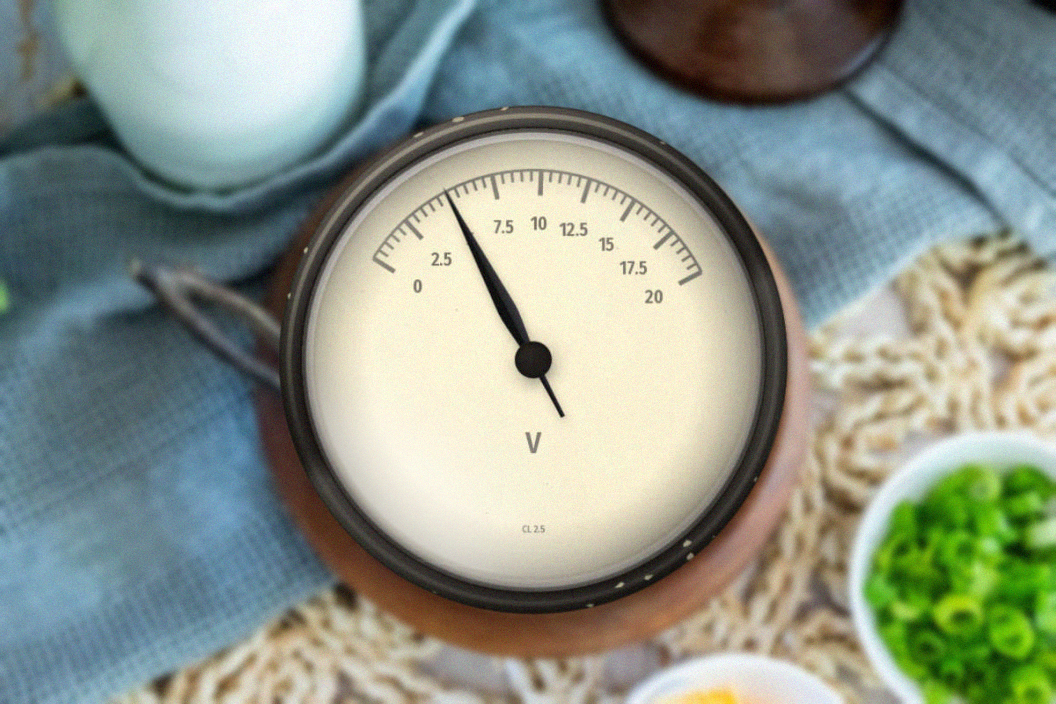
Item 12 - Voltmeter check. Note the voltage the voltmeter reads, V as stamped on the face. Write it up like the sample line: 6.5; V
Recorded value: 5; V
